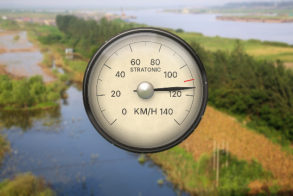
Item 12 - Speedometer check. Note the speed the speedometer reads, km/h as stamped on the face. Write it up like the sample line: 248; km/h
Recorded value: 115; km/h
